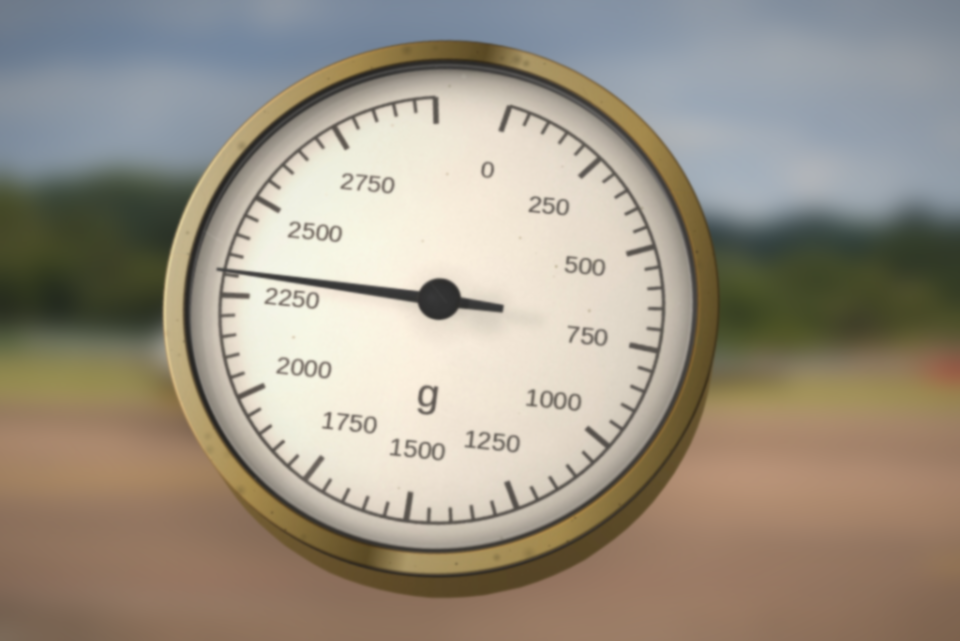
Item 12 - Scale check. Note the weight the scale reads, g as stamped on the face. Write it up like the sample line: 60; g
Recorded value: 2300; g
